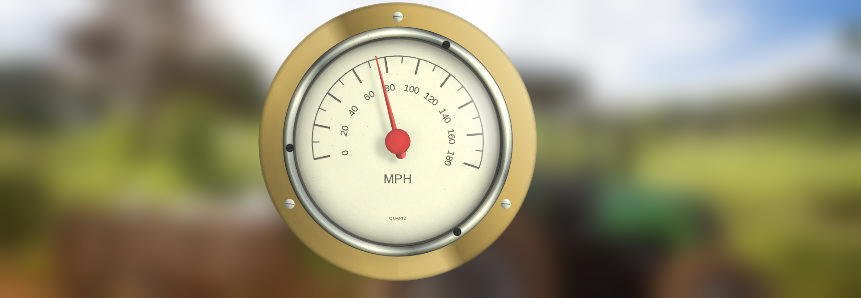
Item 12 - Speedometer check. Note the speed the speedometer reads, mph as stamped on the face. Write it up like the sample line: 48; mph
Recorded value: 75; mph
